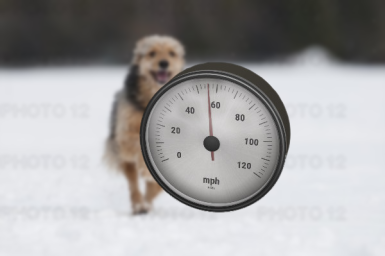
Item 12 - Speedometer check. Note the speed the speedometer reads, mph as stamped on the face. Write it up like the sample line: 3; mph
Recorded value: 56; mph
